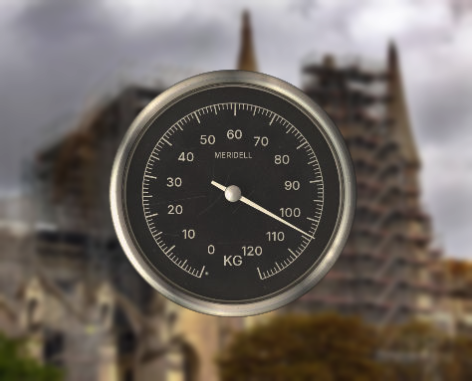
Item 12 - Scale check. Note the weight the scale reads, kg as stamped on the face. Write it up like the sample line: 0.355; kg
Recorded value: 104; kg
